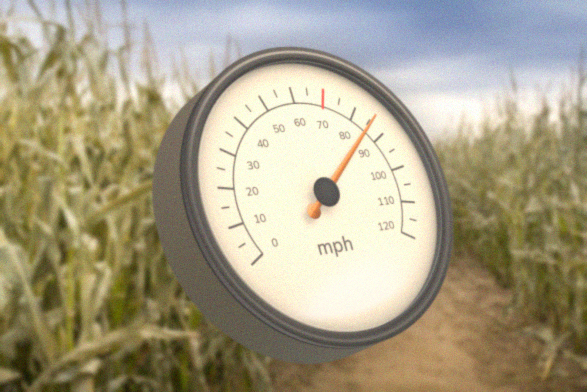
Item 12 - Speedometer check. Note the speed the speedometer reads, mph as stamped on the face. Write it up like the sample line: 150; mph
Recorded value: 85; mph
